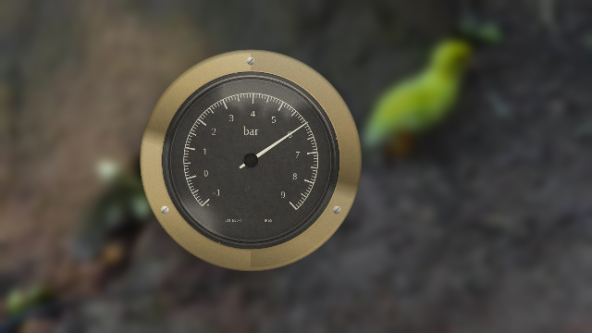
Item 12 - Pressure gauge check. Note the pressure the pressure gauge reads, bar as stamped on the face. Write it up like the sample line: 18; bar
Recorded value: 6; bar
